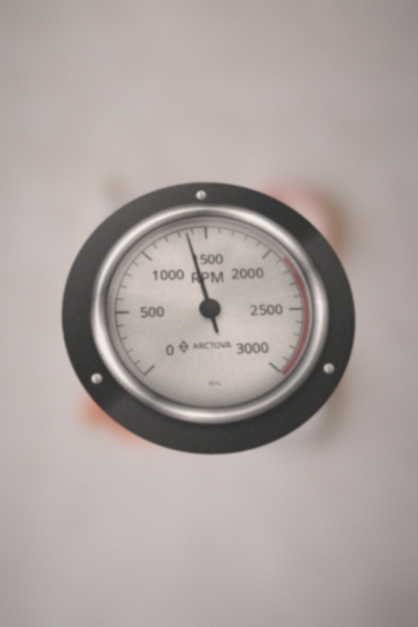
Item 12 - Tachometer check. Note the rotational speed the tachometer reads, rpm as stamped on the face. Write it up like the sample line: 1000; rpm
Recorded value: 1350; rpm
